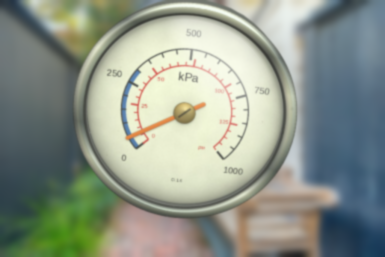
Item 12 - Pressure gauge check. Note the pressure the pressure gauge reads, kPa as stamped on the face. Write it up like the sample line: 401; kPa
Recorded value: 50; kPa
